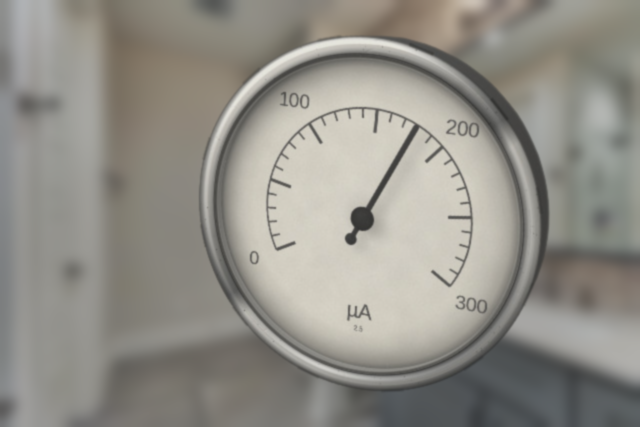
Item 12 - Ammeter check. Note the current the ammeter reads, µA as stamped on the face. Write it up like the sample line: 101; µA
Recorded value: 180; µA
